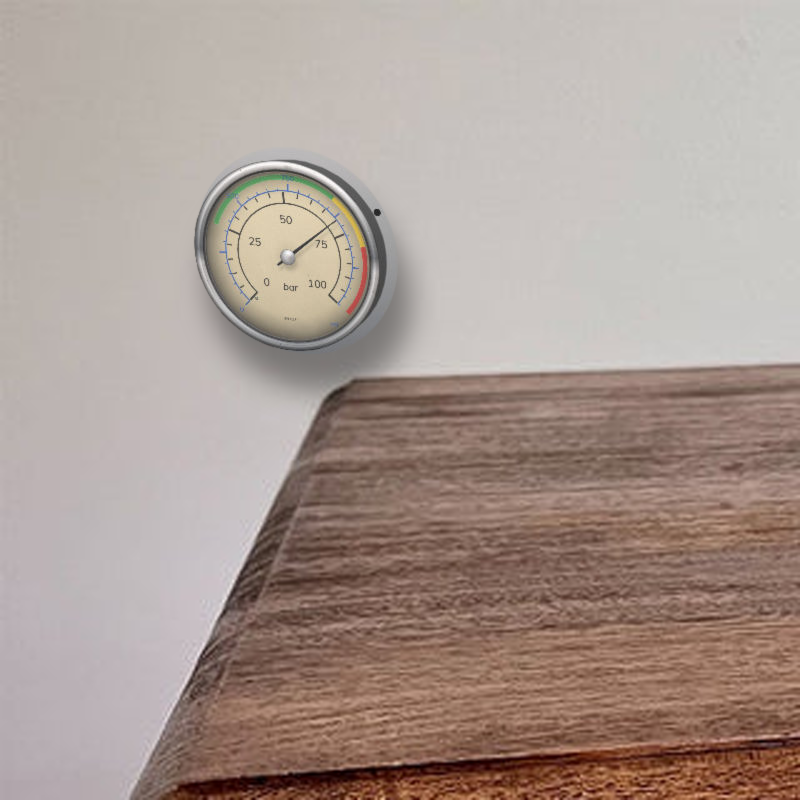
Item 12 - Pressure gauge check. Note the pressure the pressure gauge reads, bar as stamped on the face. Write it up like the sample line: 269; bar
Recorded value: 70; bar
